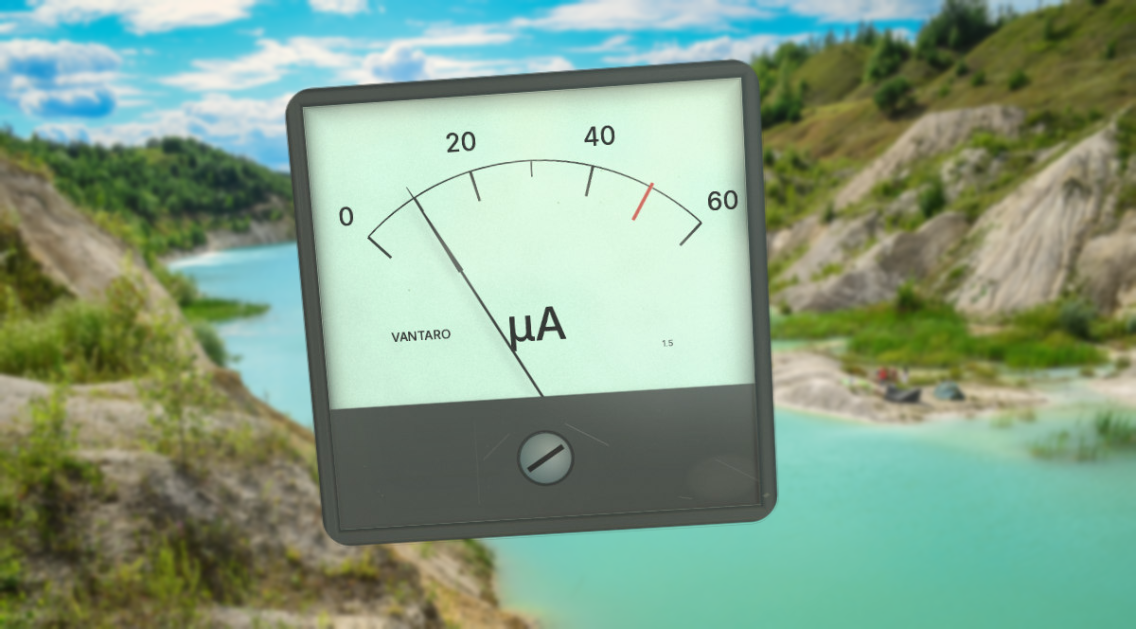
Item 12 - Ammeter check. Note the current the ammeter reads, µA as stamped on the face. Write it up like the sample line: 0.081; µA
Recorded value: 10; µA
